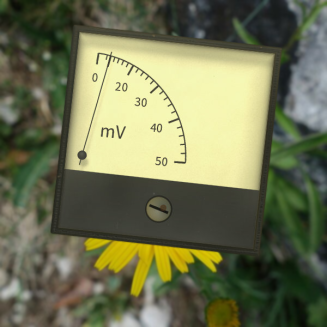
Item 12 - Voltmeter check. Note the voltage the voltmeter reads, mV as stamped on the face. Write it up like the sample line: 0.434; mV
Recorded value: 10; mV
